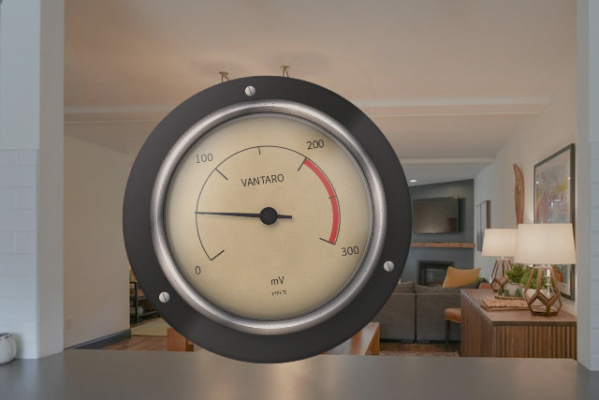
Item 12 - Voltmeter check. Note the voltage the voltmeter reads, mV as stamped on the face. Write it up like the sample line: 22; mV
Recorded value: 50; mV
